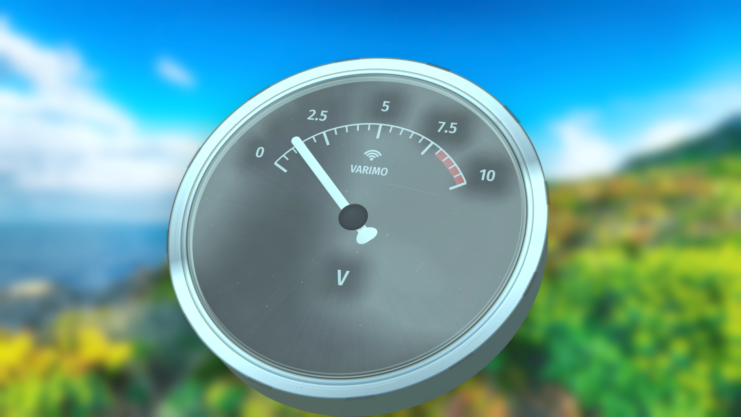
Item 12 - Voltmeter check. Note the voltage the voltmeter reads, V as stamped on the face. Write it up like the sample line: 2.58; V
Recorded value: 1.25; V
